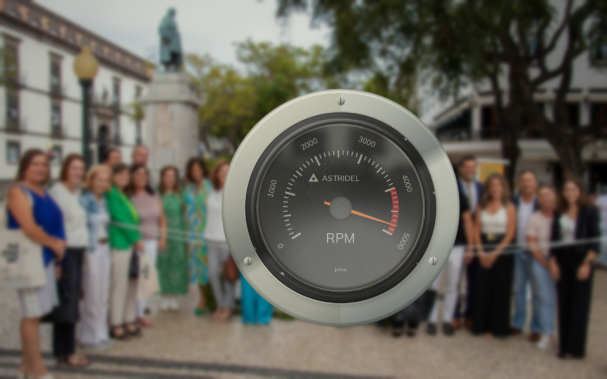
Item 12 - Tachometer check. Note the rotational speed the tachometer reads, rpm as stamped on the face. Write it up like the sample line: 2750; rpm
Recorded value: 4800; rpm
